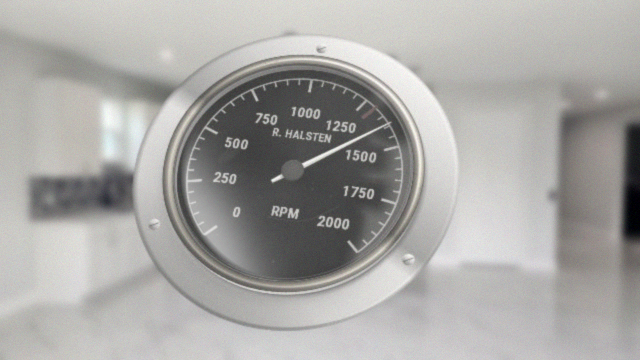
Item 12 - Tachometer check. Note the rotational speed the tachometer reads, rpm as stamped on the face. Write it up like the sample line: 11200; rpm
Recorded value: 1400; rpm
